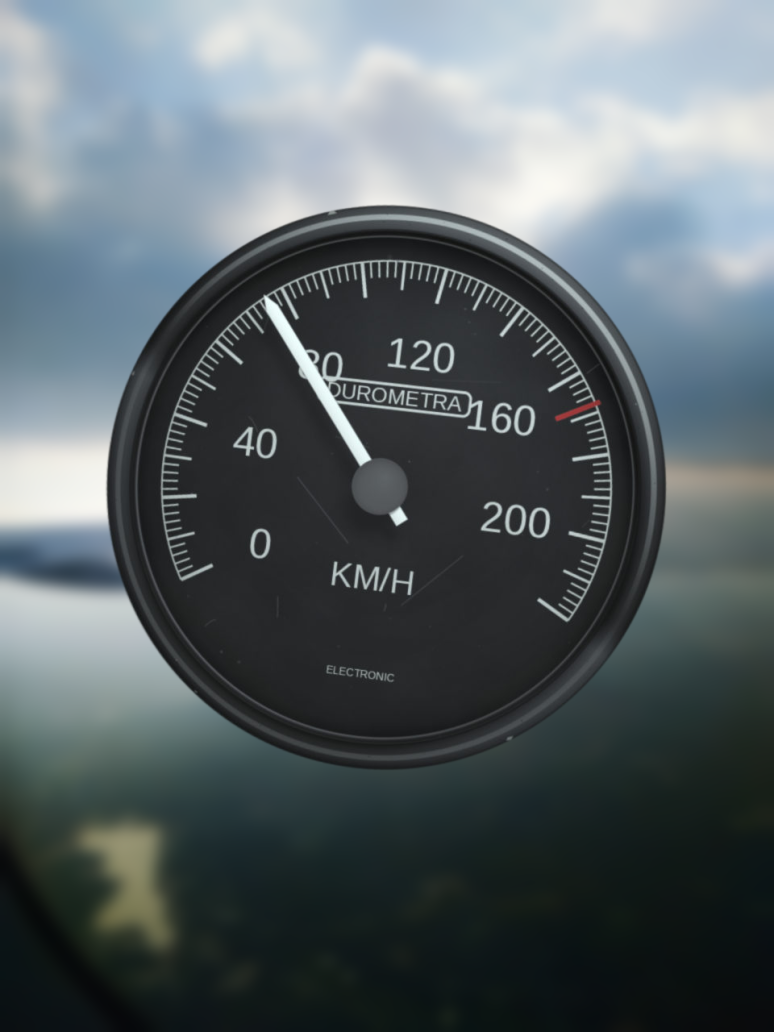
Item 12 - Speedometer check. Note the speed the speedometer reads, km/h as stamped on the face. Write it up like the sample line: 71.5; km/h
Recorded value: 76; km/h
